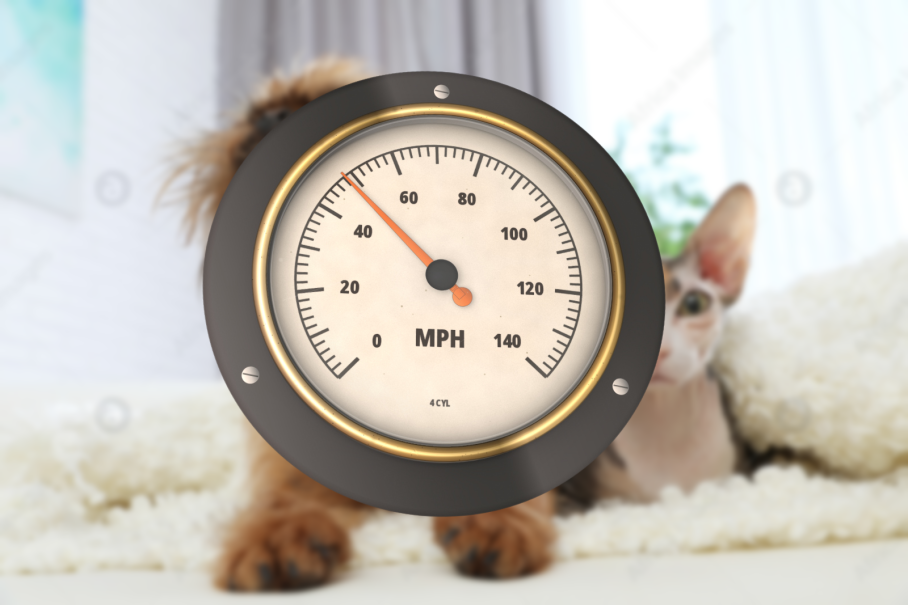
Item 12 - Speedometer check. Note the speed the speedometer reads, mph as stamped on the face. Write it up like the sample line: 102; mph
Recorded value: 48; mph
